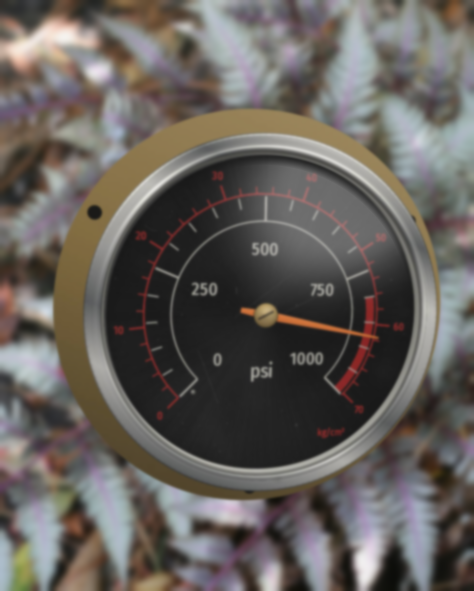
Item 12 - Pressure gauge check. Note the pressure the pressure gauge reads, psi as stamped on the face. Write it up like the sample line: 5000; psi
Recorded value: 875; psi
